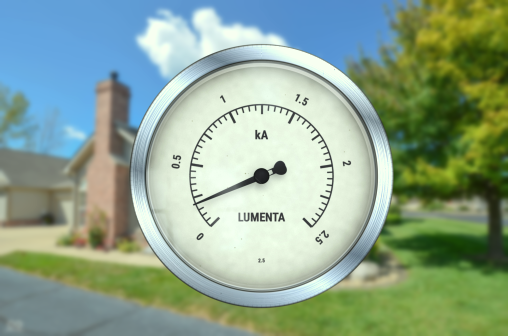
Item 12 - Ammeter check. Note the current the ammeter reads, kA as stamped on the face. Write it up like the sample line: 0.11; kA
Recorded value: 0.2; kA
